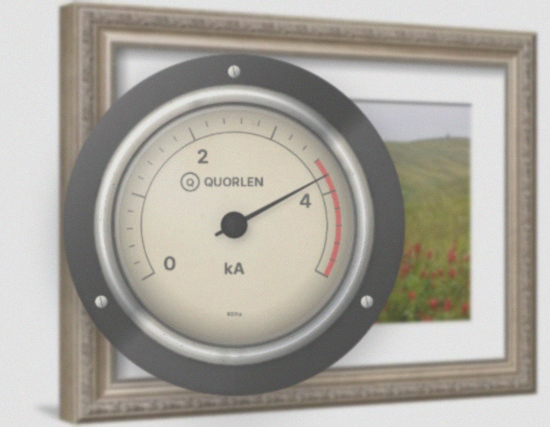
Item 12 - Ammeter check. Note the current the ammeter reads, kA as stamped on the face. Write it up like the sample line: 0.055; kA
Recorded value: 3.8; kA
